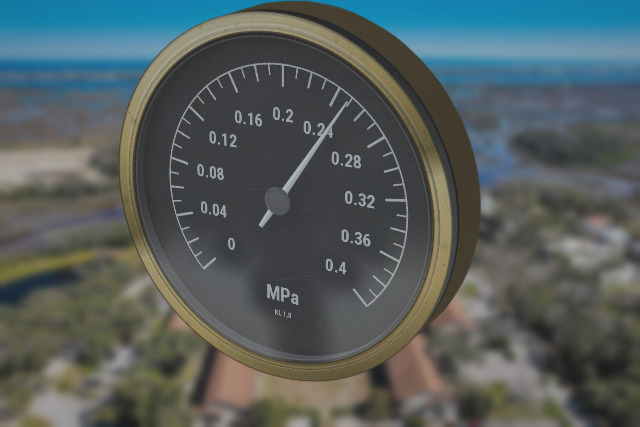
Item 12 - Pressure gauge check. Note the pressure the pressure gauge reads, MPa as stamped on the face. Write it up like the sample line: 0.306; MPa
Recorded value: 0.25; MPa
